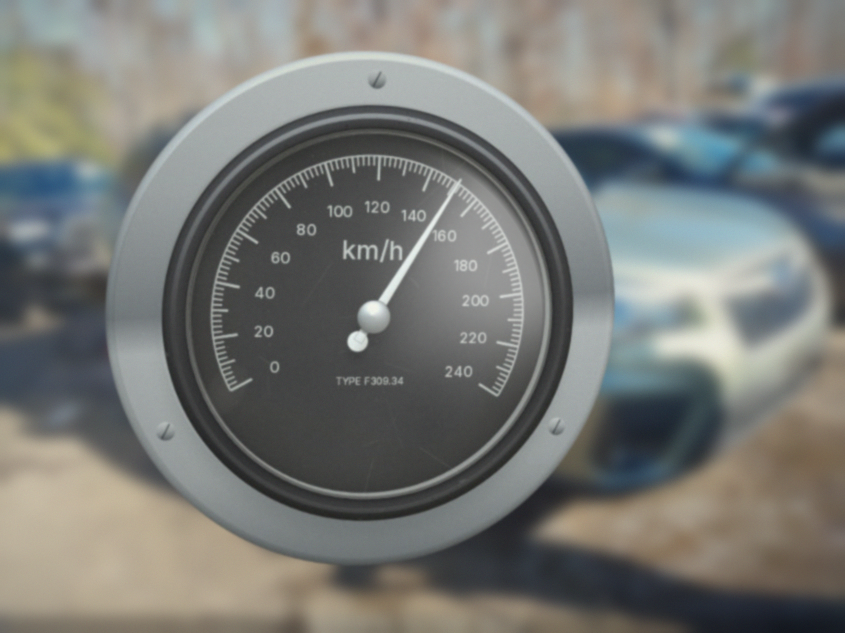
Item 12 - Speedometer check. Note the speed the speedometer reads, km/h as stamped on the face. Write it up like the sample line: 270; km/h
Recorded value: 150; km/h
